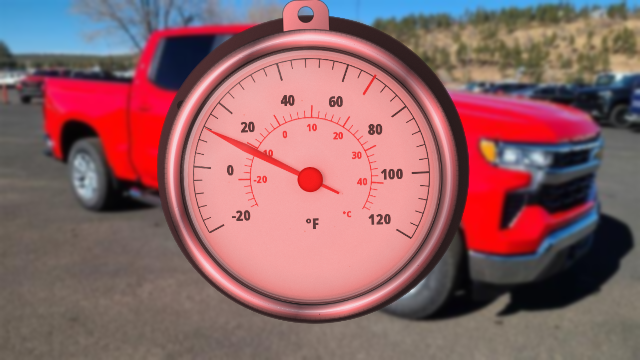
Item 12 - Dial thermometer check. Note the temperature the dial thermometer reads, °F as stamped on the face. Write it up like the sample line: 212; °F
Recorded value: 12; °F
